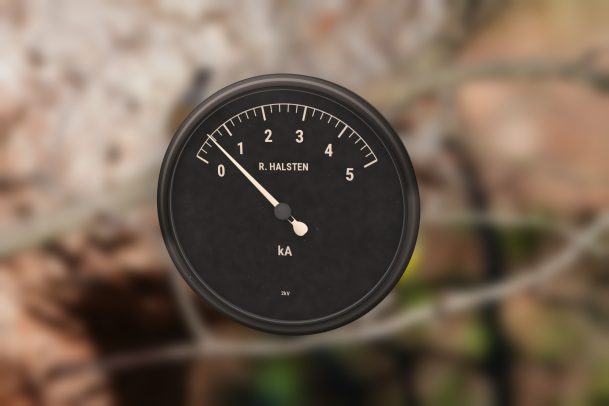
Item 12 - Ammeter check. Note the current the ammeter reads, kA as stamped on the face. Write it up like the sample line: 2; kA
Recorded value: 0.6; kA
